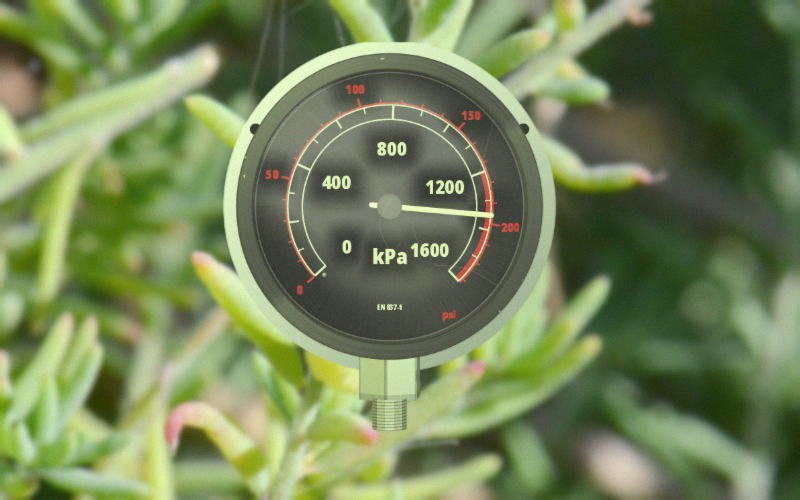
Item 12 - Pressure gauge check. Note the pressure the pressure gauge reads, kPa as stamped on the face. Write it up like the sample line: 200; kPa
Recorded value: 1350; kPa
